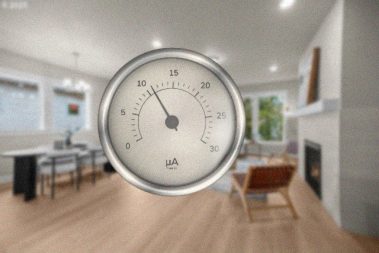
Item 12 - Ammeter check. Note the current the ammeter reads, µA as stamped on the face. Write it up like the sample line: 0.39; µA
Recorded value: 11; µA
